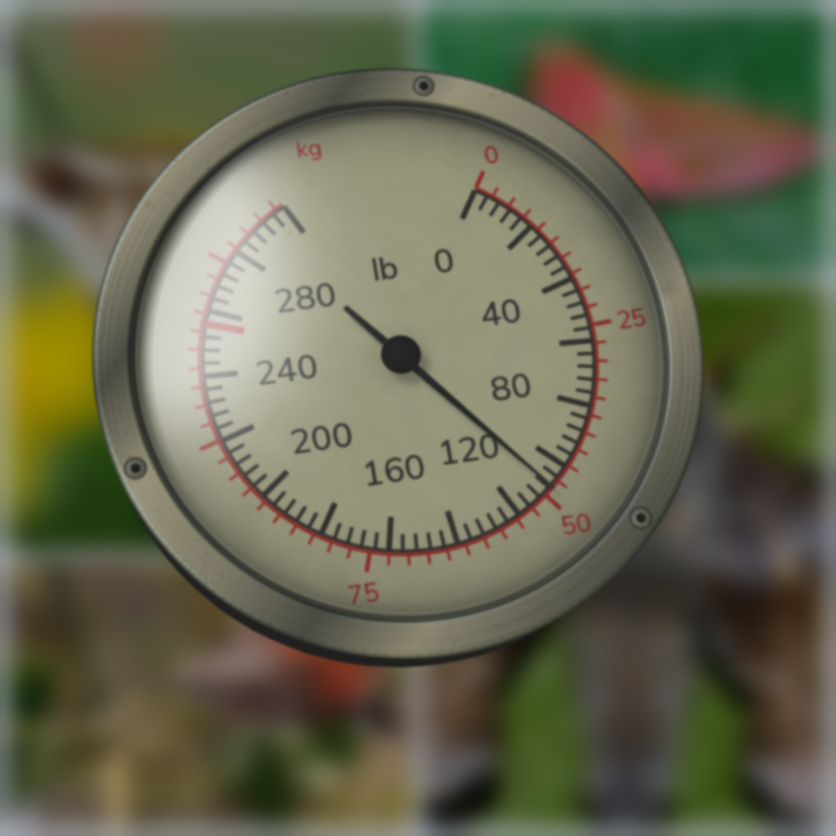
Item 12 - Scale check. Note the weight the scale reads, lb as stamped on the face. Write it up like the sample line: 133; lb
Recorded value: 108; lb
